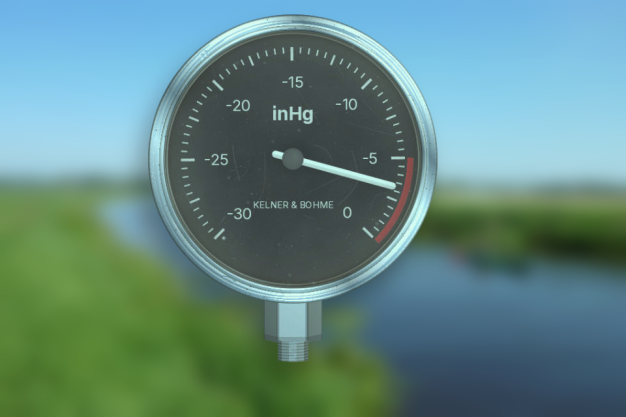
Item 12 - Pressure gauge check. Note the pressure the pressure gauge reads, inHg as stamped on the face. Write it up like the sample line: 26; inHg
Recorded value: -3.25; inHg
